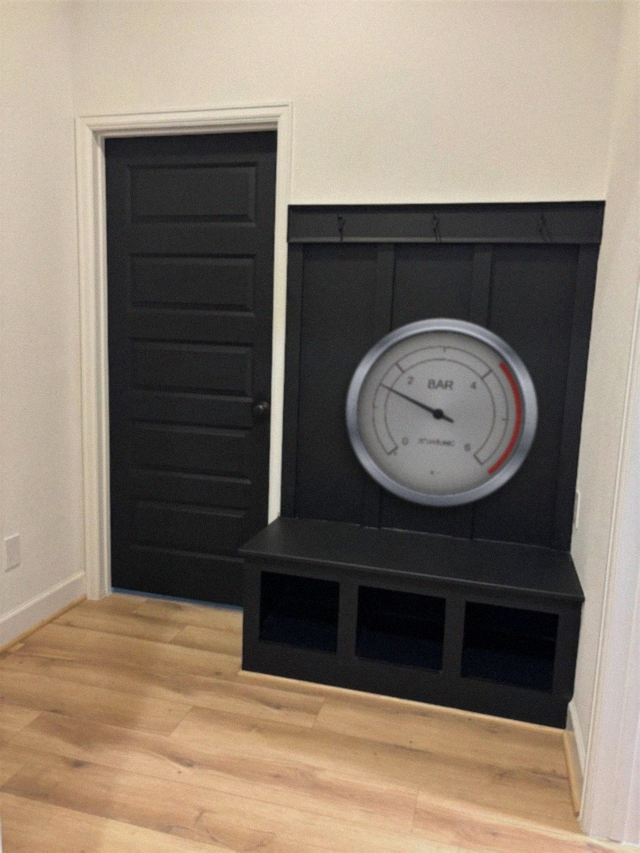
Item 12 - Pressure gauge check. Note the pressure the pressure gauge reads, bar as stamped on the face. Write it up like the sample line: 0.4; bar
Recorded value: 1.5; bar
